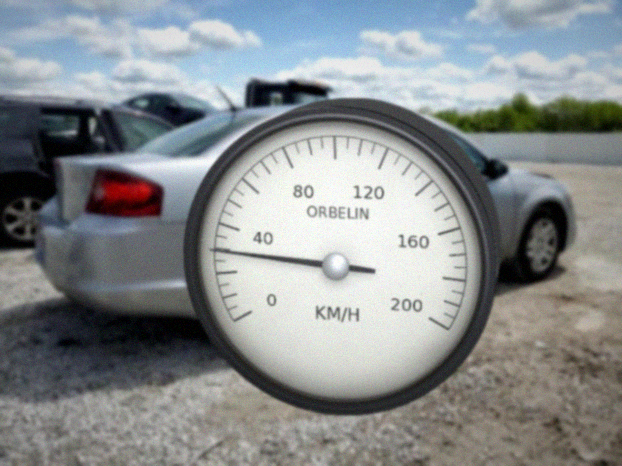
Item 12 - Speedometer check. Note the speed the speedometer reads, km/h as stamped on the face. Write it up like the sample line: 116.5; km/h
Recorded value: 30; km/h
